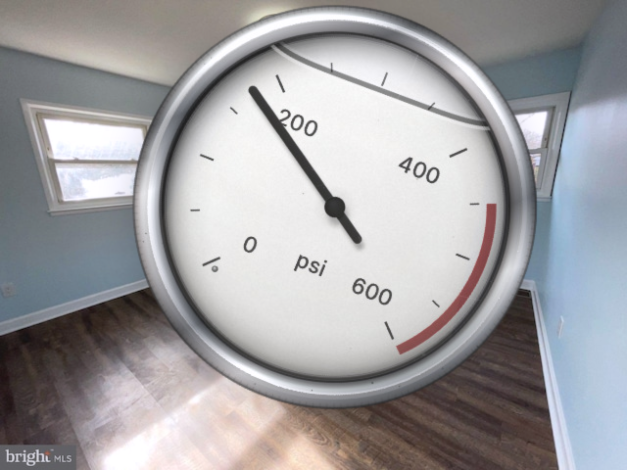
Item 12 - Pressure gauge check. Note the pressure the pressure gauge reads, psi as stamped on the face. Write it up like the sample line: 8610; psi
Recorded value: 175; psi
